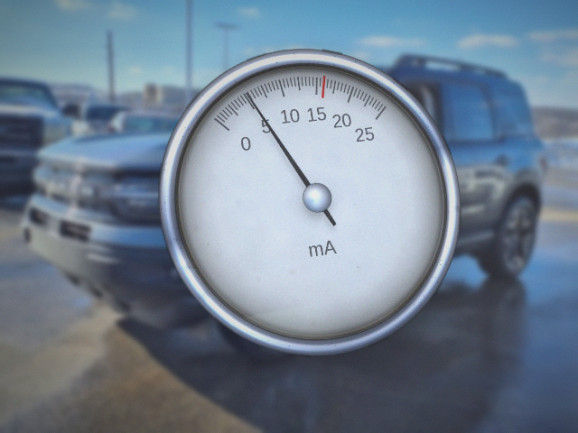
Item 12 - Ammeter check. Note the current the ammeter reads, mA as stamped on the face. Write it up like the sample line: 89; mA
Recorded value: 5; mA
